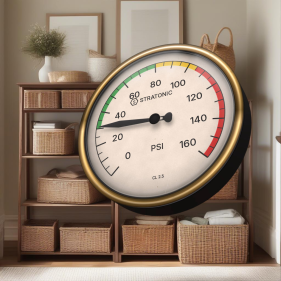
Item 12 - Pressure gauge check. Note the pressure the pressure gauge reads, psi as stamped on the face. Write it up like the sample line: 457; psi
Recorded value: 30; psi
